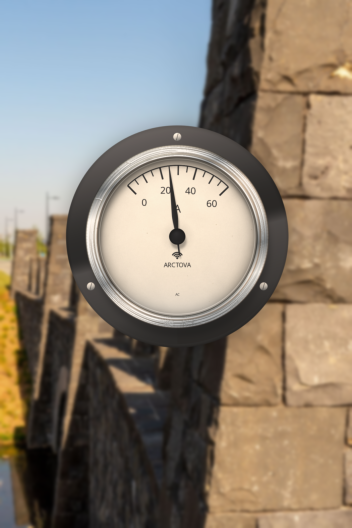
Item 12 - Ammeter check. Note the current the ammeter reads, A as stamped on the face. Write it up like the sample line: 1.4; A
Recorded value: 25; A
